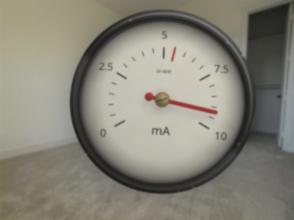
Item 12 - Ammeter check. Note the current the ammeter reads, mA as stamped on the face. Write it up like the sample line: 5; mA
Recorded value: 9.25; mA
